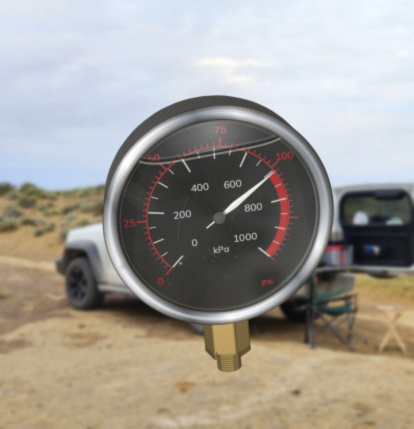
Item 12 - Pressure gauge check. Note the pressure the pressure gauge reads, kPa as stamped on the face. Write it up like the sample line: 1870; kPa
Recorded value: 700; kPa
